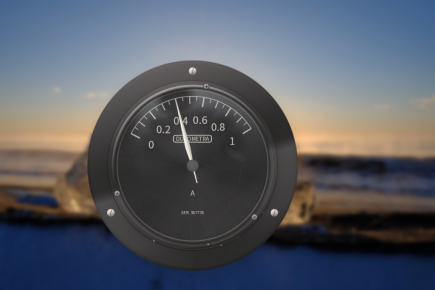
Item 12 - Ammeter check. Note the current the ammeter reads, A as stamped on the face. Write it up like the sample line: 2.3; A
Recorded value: 0.4; A
